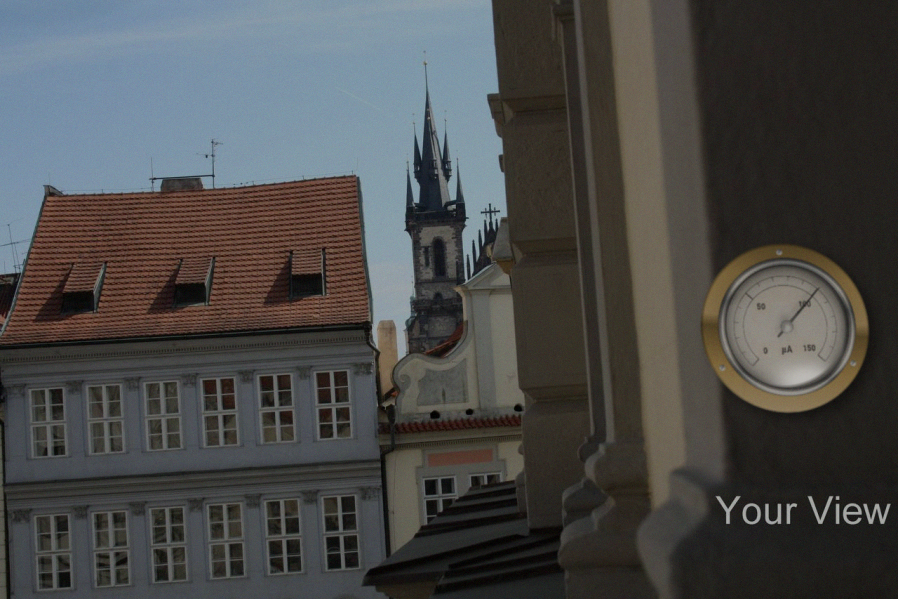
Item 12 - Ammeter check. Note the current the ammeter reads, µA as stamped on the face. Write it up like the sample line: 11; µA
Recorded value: 100; µA
